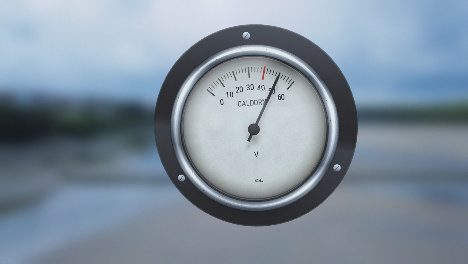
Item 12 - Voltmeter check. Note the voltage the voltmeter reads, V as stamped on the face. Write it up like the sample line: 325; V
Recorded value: 50; V
